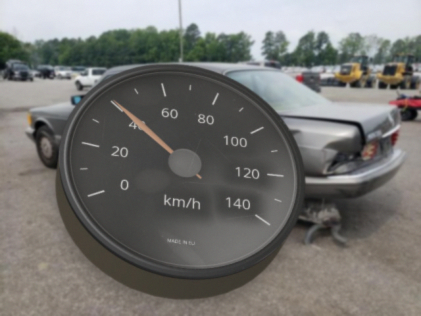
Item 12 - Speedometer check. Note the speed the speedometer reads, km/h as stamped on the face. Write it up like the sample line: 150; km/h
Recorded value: 40; km/h
